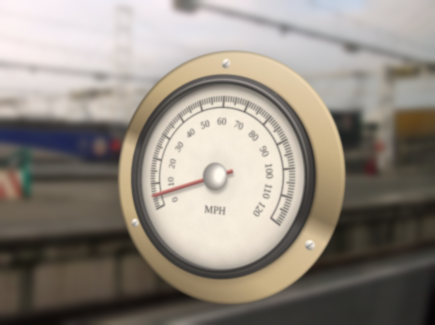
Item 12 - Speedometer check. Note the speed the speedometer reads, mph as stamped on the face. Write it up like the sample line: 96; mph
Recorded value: 5; mph
